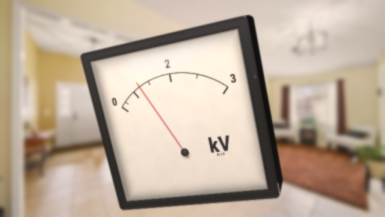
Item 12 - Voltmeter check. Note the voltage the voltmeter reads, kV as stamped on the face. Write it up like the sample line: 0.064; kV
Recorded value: 1.25; kV
